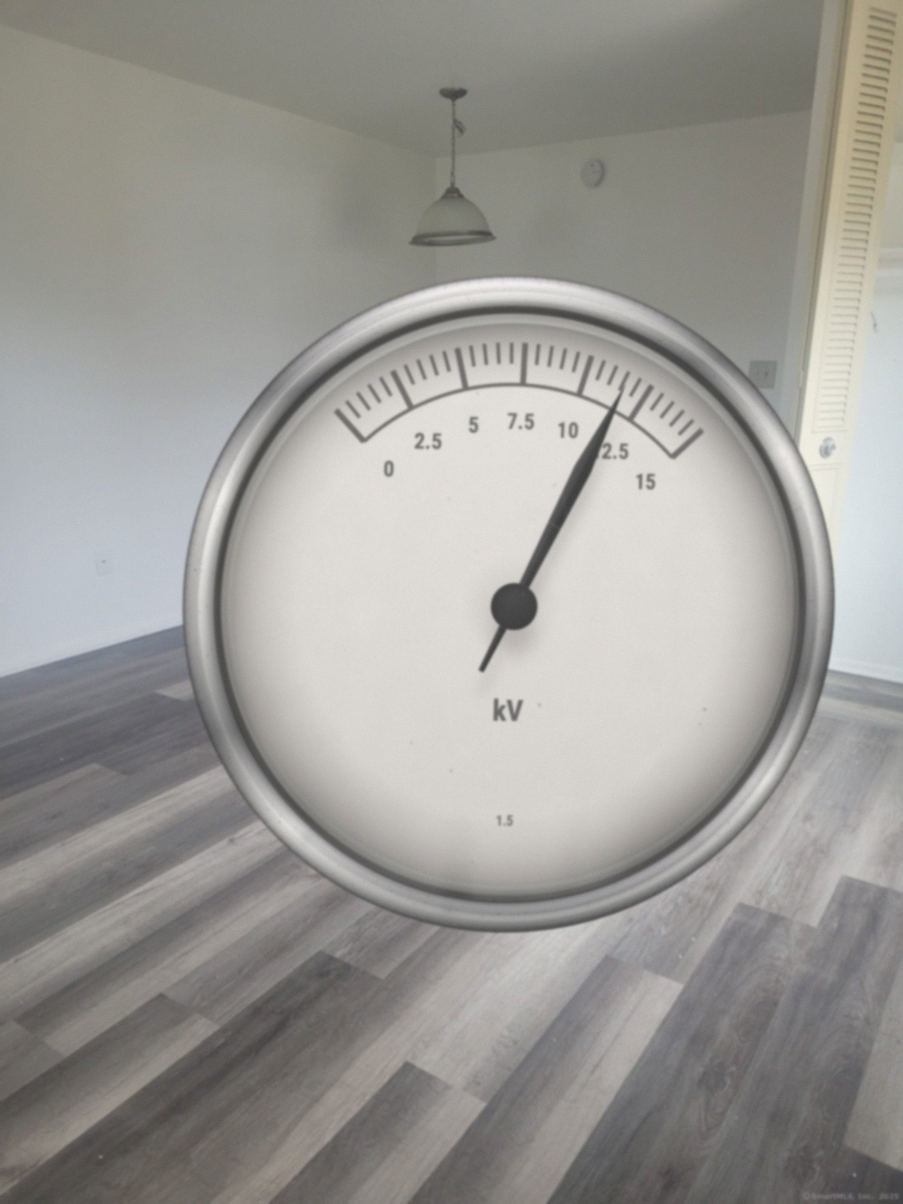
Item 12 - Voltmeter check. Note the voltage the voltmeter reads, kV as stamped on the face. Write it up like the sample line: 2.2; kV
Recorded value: 11.5; kV
